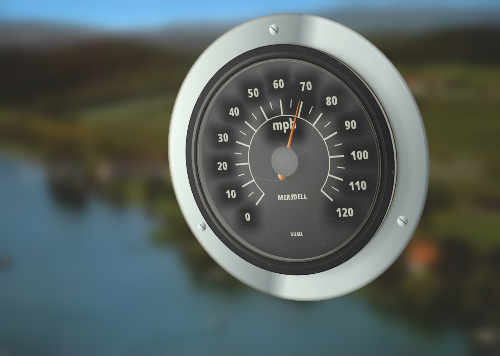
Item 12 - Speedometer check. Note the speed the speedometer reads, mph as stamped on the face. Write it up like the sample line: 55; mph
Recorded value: 70; mph
